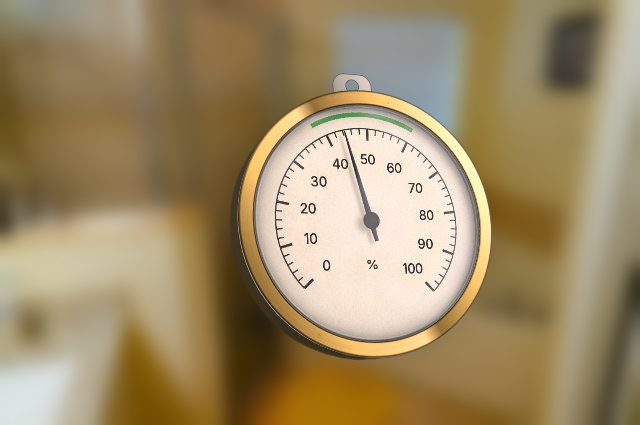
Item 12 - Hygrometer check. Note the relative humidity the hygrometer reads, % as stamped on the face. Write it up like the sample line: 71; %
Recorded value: 44; %
